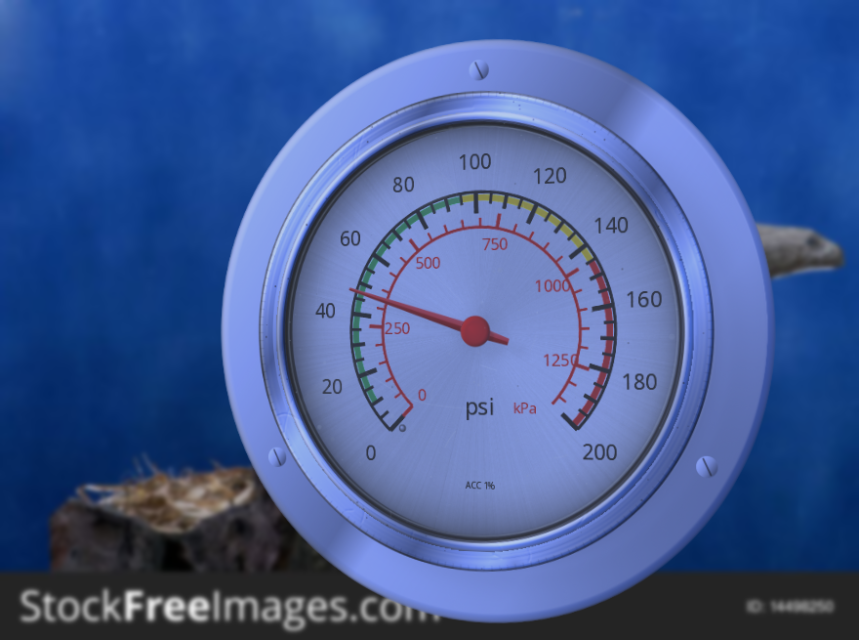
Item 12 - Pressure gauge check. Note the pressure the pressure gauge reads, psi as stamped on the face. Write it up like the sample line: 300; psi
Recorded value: 47.5; psi
